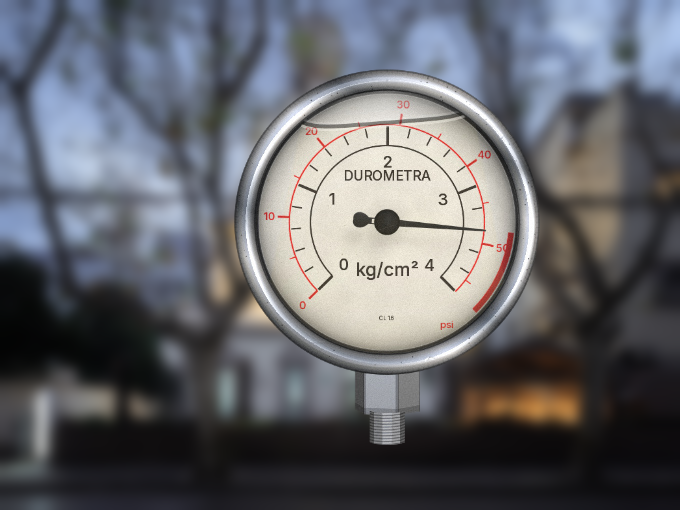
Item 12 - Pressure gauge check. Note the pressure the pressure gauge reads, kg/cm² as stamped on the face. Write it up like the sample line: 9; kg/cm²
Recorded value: 3.4; kg/cm²
